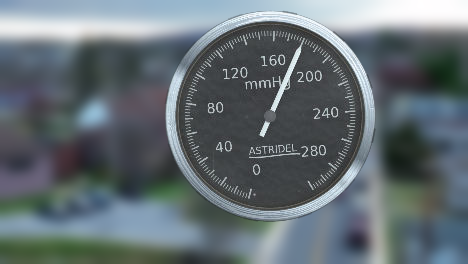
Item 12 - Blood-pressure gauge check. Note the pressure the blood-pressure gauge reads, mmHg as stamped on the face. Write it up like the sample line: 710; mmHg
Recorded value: 180; mmHg
